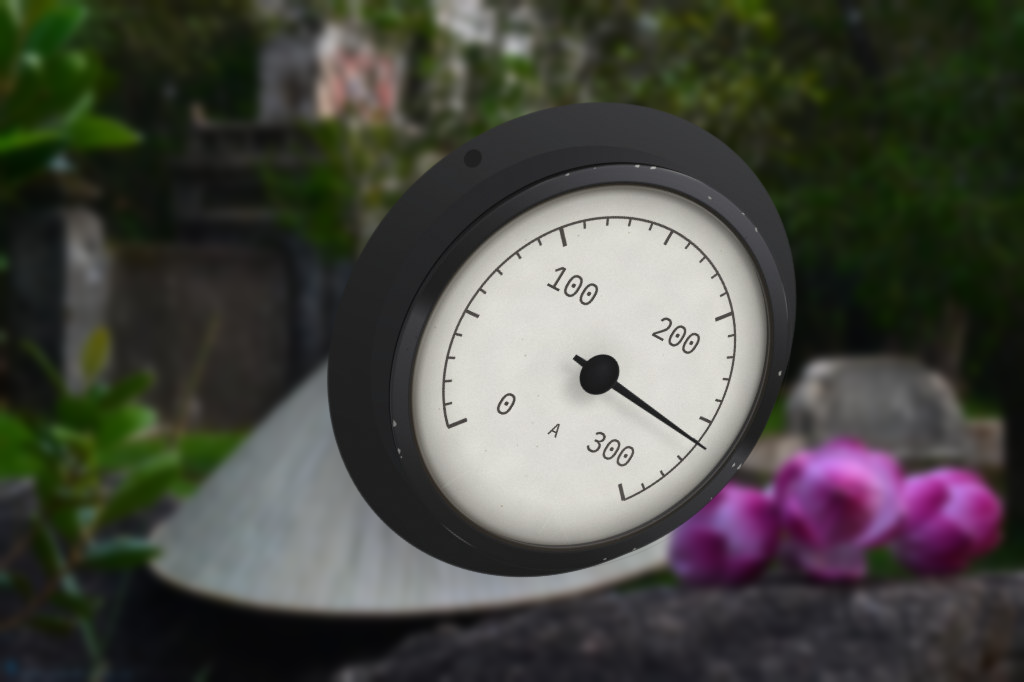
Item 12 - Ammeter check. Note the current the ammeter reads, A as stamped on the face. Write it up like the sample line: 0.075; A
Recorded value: 260; A
